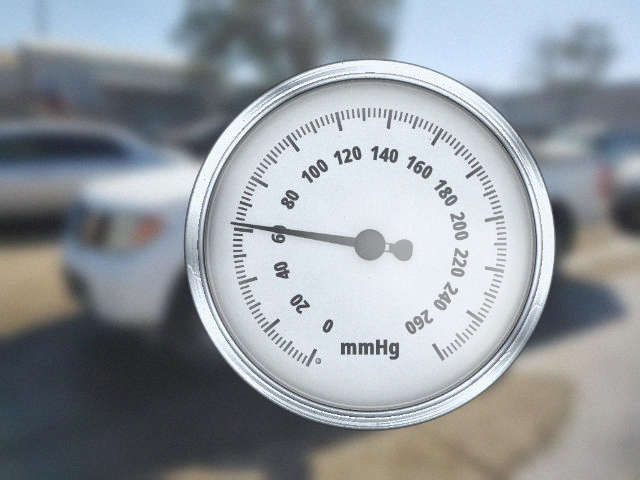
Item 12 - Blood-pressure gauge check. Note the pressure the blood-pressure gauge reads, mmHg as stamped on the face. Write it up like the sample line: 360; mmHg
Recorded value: 62; mmHg
